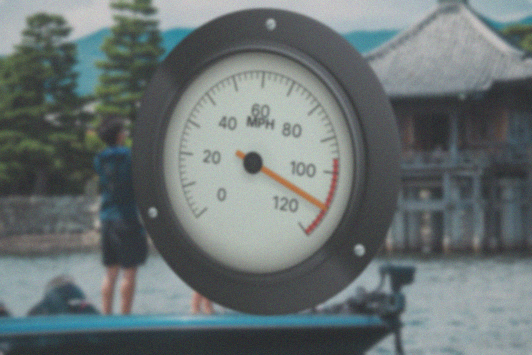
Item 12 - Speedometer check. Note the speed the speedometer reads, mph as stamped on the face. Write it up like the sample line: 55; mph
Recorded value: 110; mph
